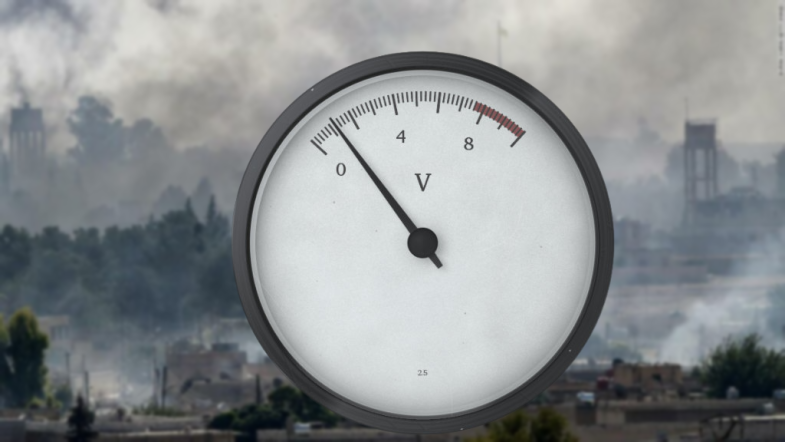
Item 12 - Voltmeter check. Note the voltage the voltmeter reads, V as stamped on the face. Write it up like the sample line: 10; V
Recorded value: 1.2; V
